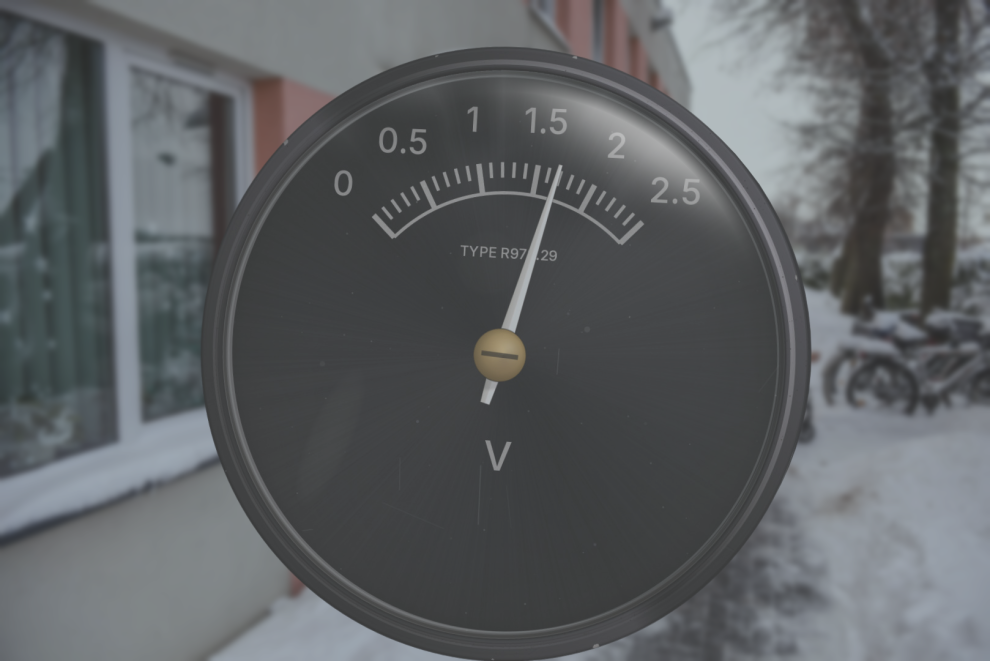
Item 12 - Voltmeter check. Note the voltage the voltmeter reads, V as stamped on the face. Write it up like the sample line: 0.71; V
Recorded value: 1.7; V
